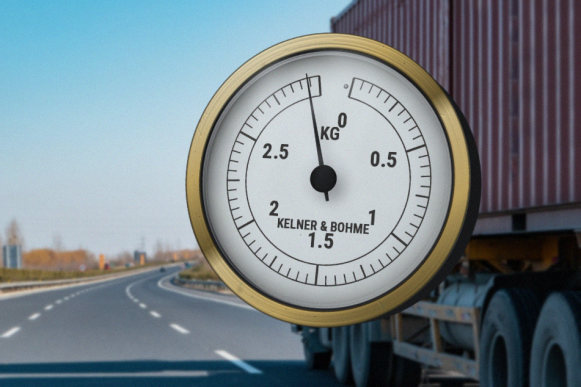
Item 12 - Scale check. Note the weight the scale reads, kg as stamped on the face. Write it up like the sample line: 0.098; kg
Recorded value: 2.95; kg
